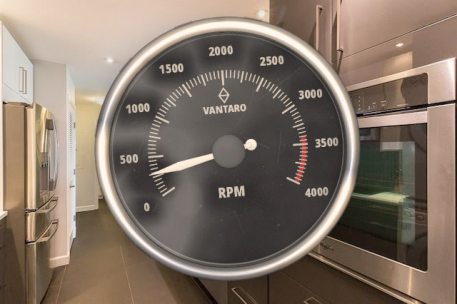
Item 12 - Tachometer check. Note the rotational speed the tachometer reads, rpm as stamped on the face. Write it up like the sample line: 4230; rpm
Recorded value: 300; rpm
